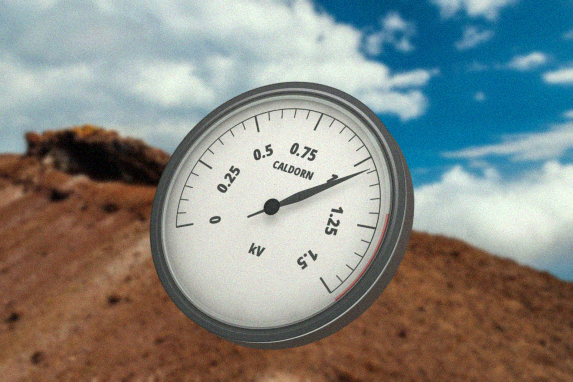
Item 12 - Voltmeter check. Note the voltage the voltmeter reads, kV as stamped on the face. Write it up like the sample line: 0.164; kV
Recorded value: 1.05; kV
